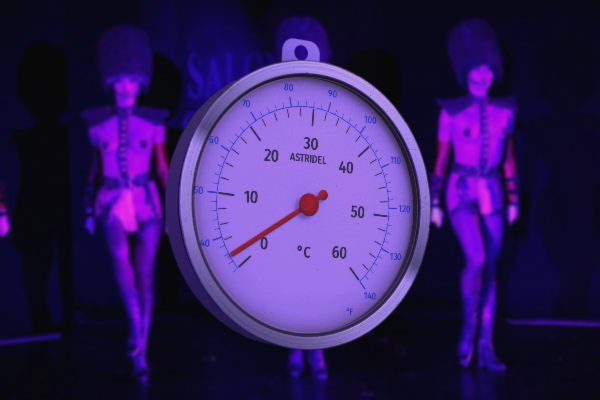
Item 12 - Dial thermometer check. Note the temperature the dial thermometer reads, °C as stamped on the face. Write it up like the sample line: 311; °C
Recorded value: 2; °C
